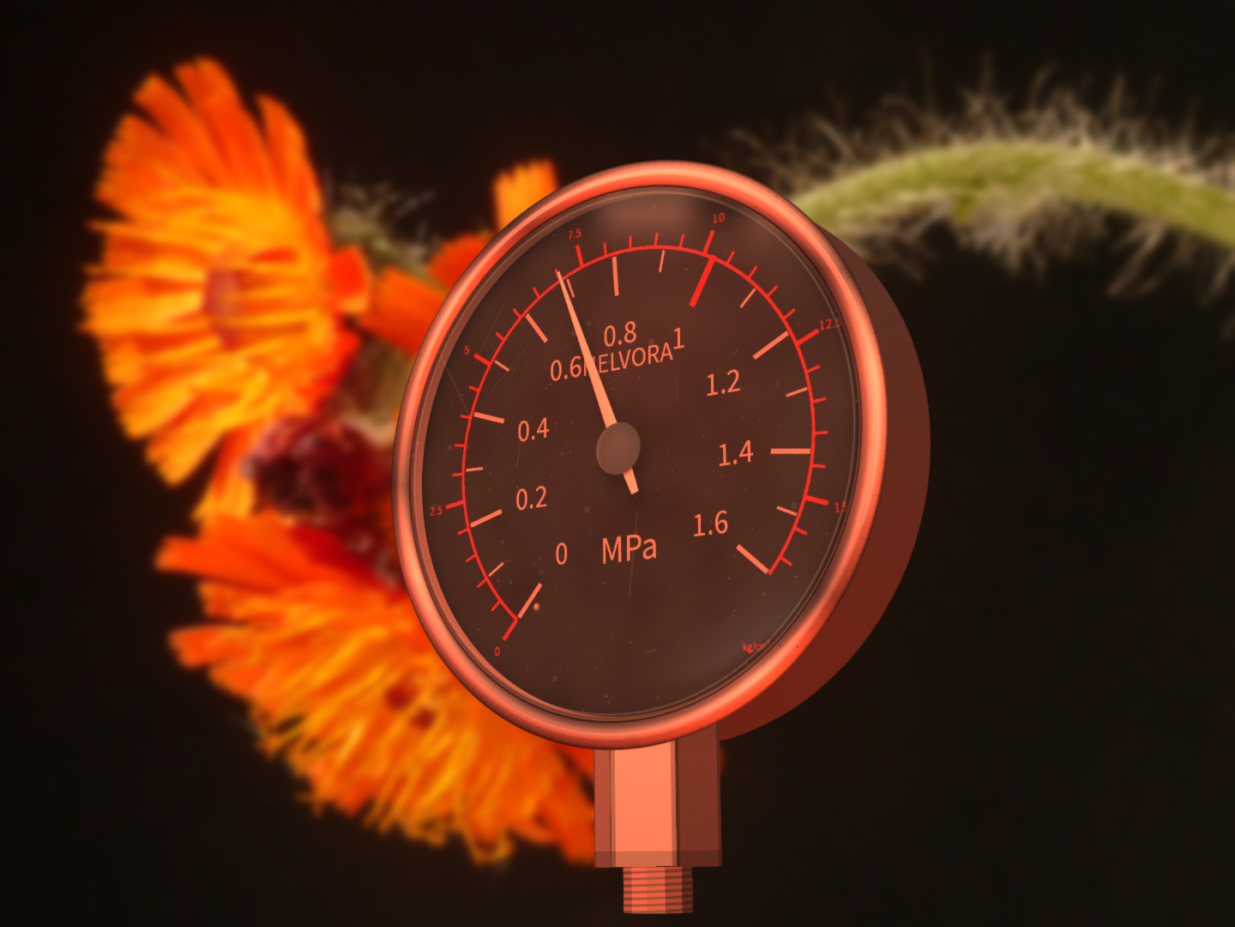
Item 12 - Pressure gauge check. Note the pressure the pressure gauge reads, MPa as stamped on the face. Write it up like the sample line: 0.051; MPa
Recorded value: 0.7; MPa
